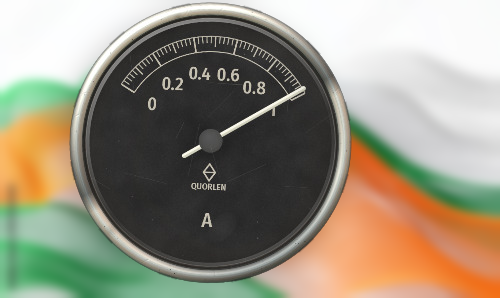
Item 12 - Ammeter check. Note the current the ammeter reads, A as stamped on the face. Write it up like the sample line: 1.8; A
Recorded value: 0.98; A
